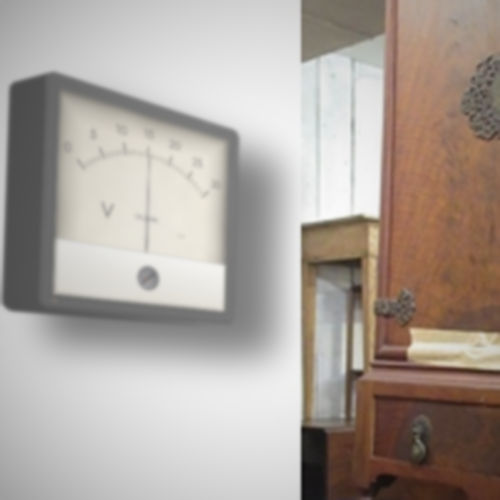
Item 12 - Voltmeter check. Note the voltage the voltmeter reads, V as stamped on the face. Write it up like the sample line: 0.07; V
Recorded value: 15; V
